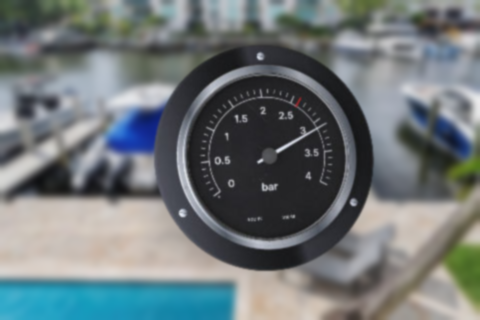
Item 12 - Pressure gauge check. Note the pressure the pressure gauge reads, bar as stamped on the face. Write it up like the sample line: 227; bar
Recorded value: 3.1; bar
